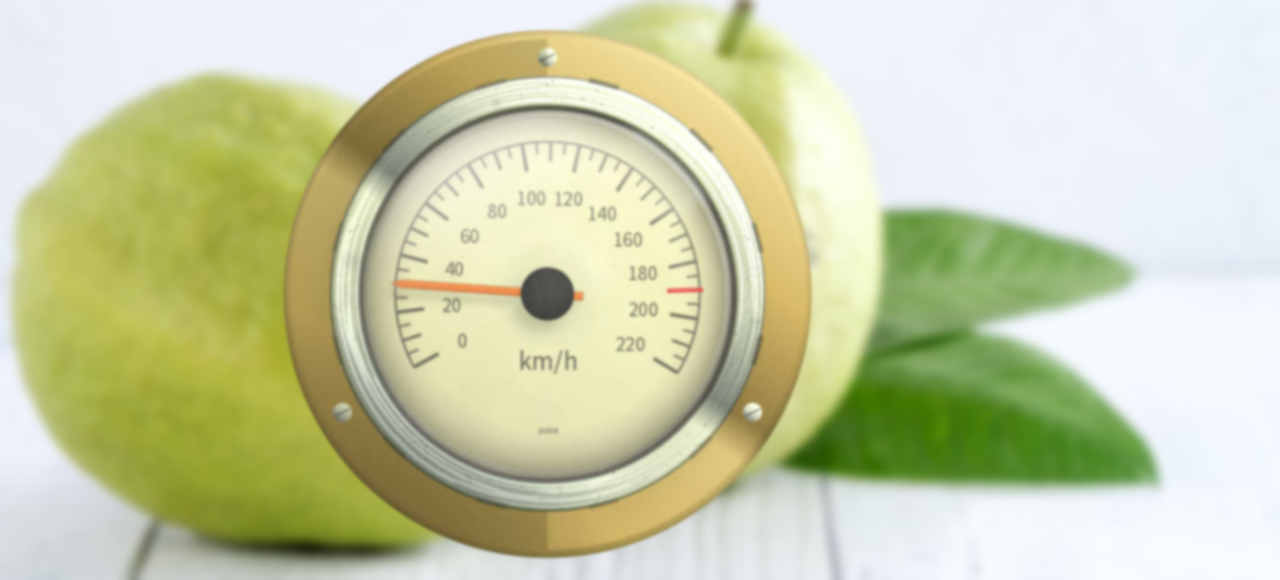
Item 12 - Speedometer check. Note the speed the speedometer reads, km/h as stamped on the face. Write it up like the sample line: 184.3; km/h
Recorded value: 30; km/h
